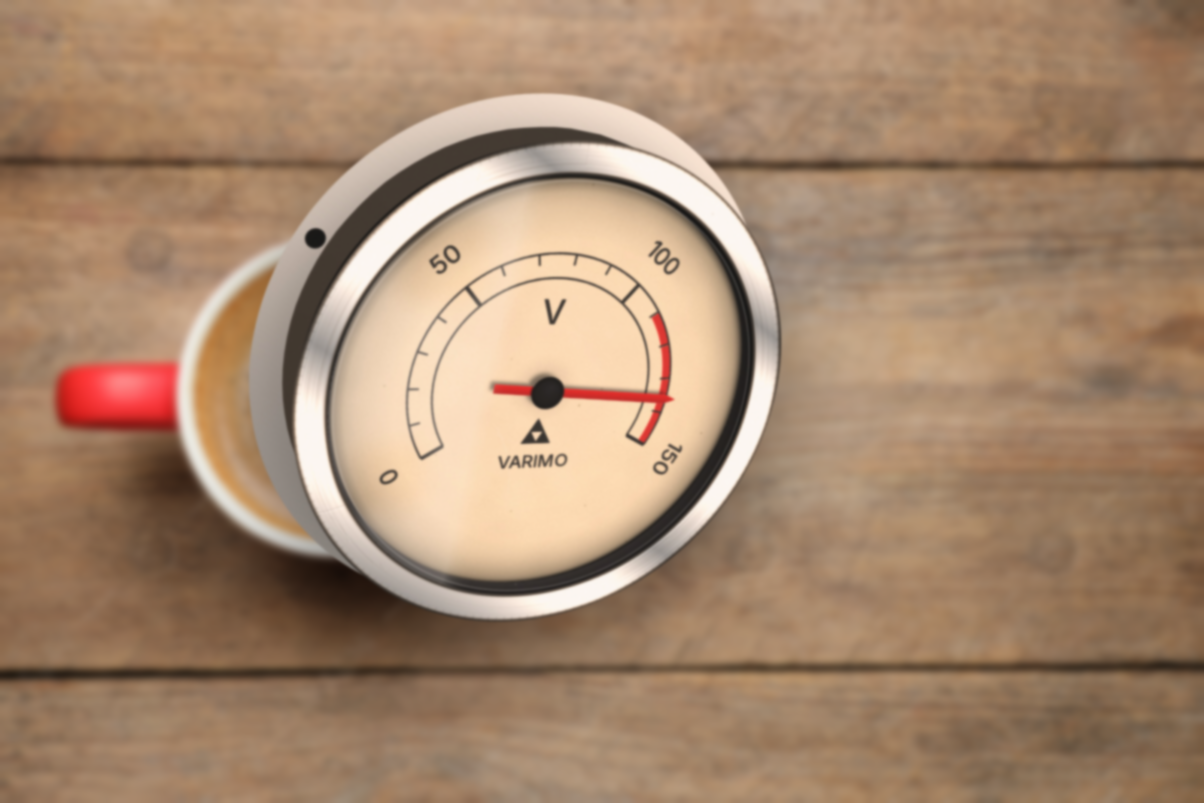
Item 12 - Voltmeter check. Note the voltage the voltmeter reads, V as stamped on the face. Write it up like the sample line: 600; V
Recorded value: 135; V
